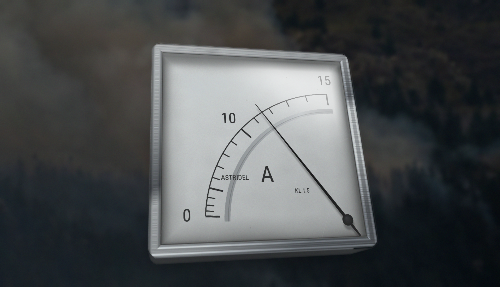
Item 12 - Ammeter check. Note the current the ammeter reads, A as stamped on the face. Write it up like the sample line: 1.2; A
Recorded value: 11.5; A
